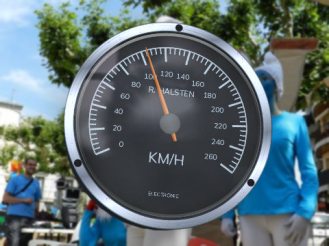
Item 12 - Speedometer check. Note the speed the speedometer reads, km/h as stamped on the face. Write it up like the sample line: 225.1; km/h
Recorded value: 104; km/h
